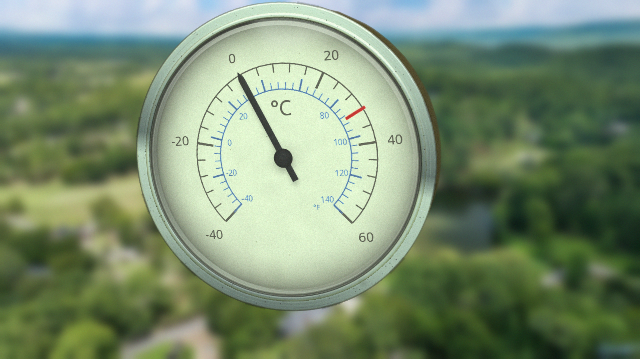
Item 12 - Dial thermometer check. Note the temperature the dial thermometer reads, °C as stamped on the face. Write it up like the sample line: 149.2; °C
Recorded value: 0; °C
